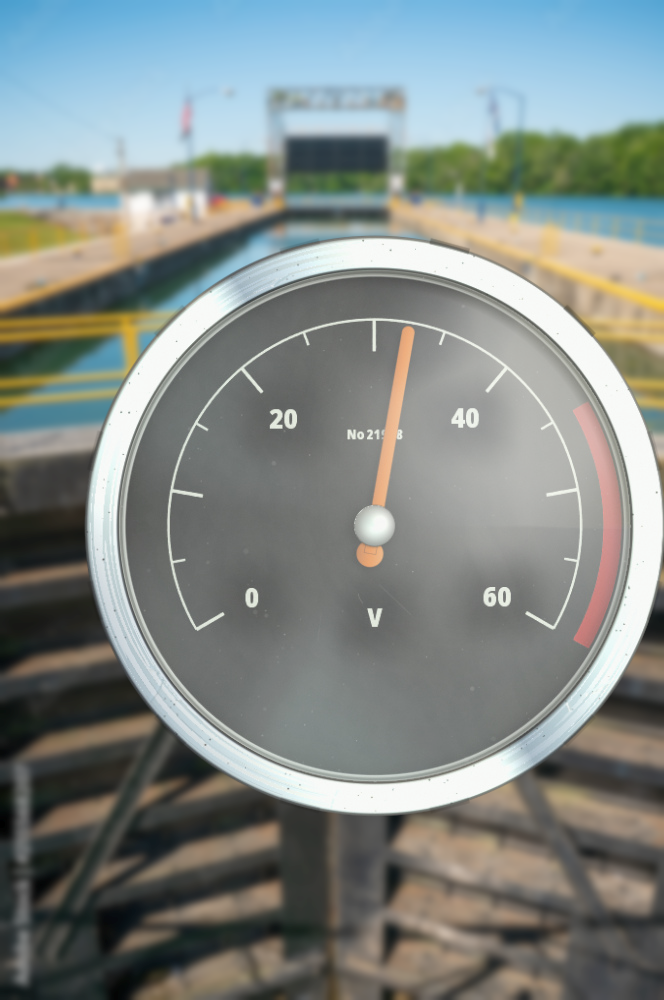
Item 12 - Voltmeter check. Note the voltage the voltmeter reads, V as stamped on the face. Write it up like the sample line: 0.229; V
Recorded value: 32.5; V
